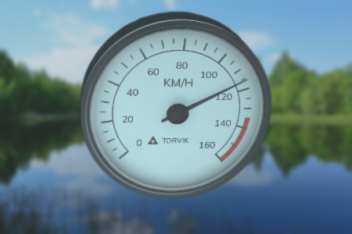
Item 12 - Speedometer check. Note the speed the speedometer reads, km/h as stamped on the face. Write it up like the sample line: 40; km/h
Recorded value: 115; km/h
